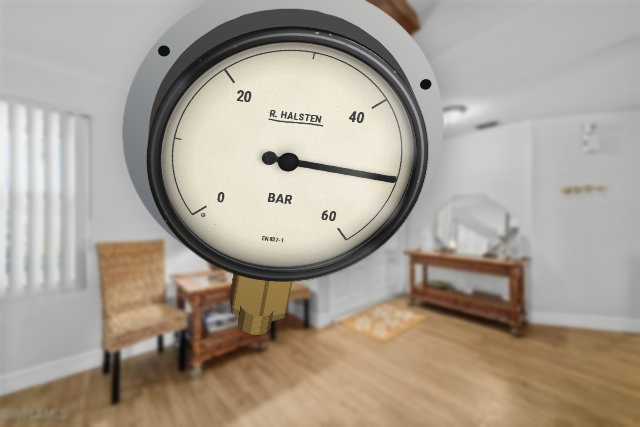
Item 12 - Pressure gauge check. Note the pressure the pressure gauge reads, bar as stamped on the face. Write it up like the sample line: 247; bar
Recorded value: 50; bar
